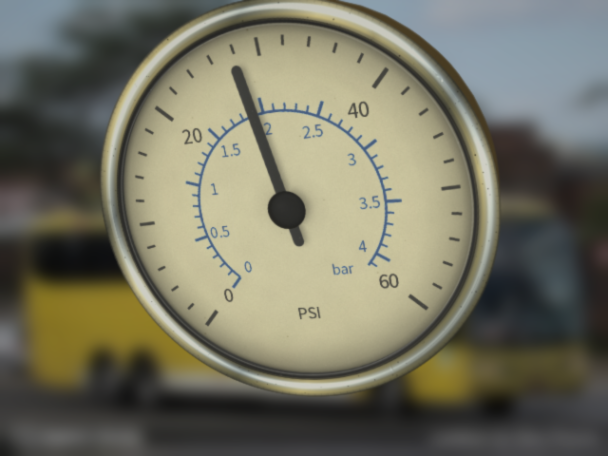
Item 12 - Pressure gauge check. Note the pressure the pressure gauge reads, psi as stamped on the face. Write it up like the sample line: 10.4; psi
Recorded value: 28; psi
